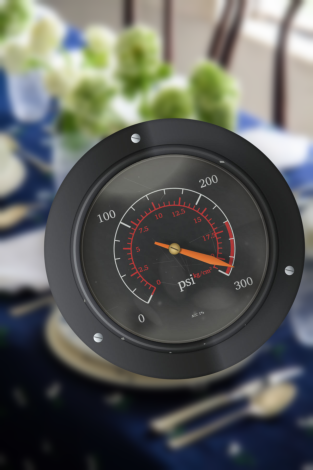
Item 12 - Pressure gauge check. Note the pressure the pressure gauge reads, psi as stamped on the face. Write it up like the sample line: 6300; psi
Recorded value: 290; psi
